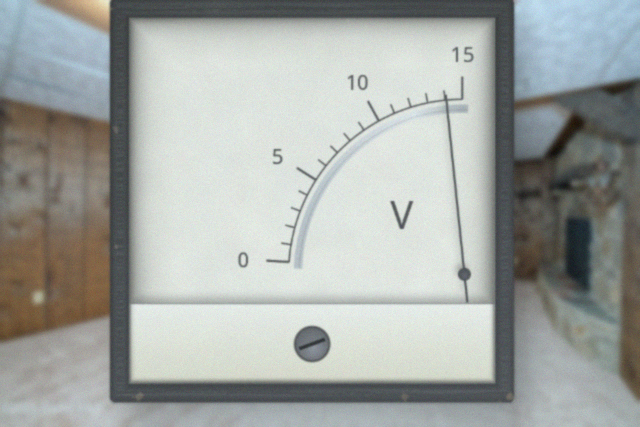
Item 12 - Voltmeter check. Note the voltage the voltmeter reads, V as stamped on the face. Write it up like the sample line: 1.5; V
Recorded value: 14; V
